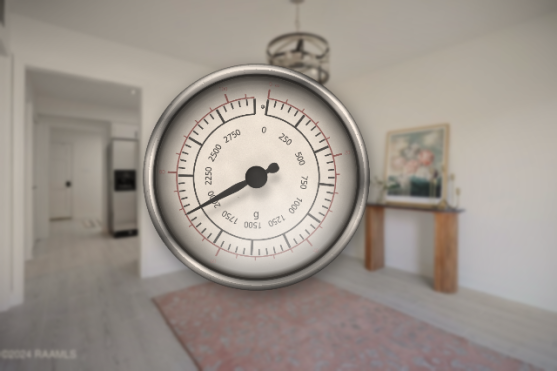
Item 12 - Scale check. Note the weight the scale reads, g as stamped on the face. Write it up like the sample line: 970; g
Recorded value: 2000; g
